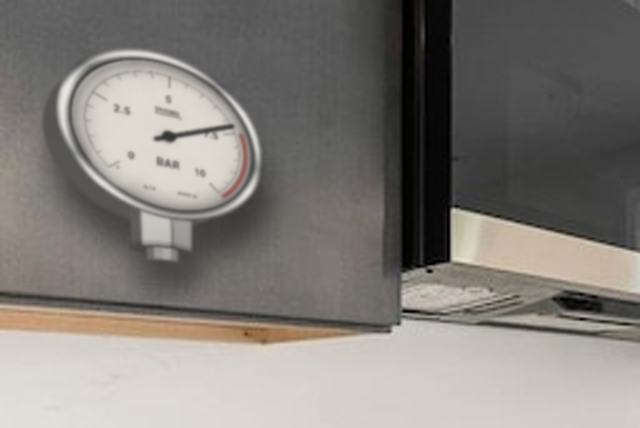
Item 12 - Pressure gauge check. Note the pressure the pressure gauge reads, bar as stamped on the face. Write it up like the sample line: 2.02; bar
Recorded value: 7.25; bar
